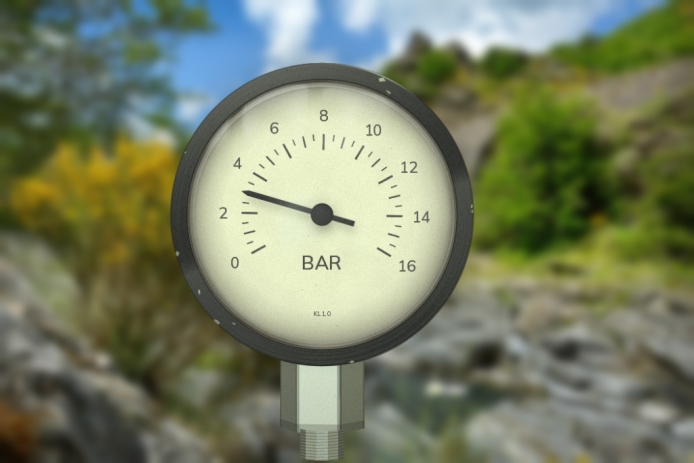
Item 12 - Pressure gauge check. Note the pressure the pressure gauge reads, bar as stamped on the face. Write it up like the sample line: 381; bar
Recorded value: 3; bar
